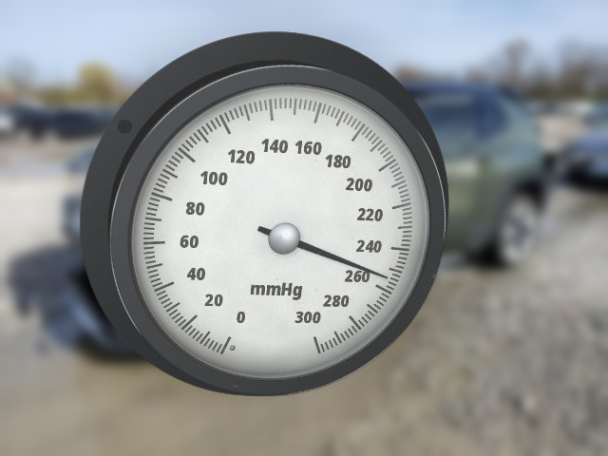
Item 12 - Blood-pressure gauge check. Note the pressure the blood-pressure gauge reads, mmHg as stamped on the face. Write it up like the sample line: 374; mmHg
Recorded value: 254; mmHg
